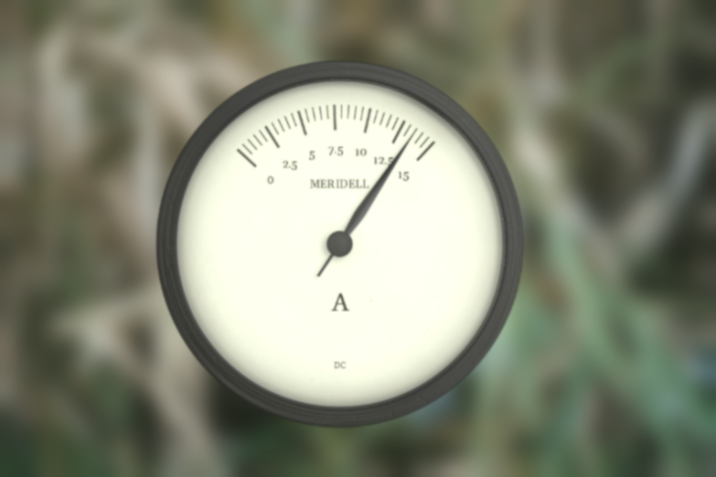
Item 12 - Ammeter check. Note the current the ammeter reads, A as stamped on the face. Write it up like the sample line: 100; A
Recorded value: 13.5; A
